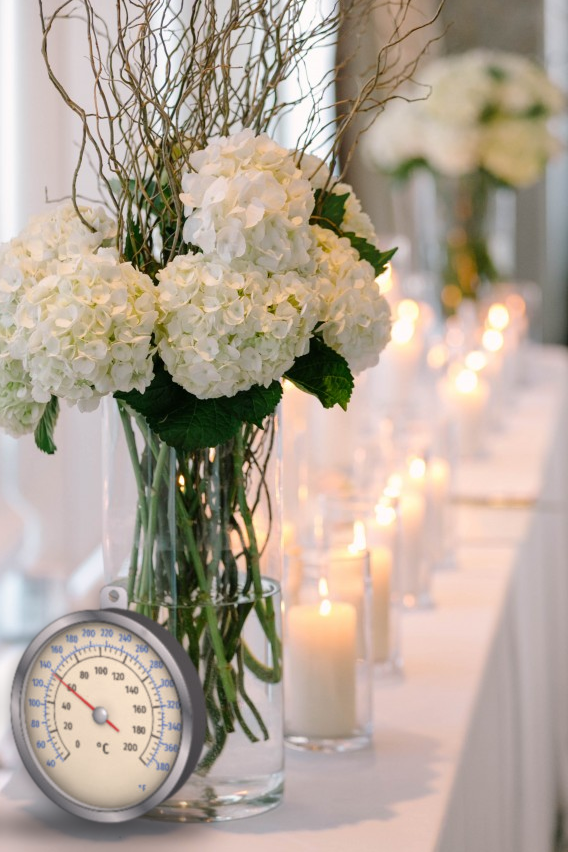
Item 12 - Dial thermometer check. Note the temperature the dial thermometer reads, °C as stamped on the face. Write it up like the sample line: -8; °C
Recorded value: 60; °C
